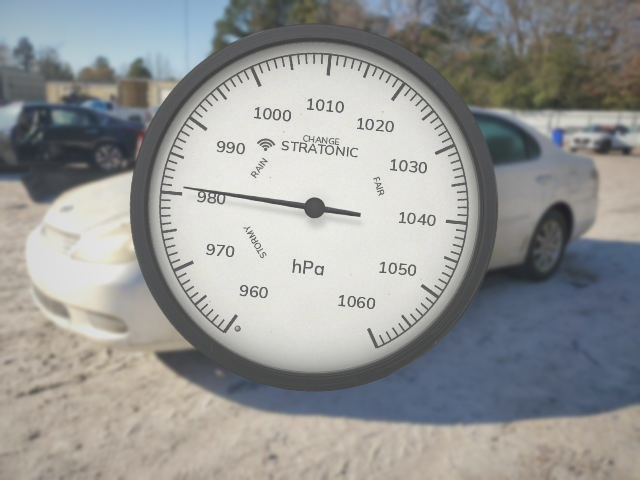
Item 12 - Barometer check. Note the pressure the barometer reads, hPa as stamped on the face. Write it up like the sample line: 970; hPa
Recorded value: 981; hPa
